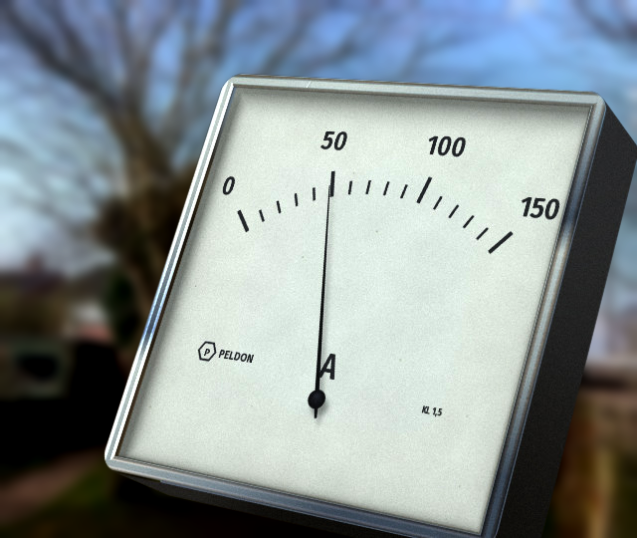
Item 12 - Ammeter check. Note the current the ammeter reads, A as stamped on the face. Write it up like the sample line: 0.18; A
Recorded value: 50; A
